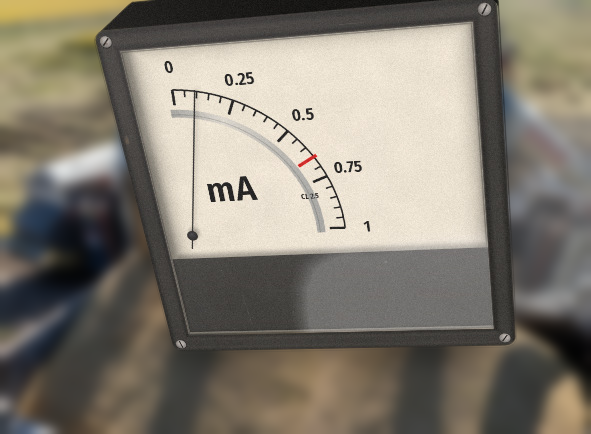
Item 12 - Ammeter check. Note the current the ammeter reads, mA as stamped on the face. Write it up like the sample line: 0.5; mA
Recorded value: 0.1; mA
